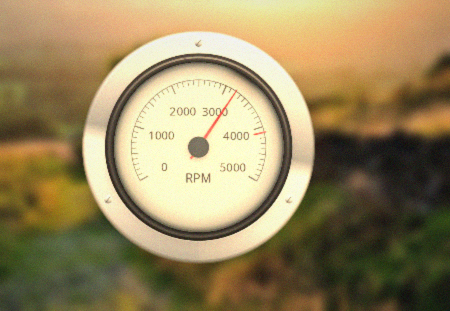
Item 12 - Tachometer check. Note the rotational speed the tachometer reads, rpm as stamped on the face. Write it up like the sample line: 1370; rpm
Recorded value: 3200; rpm
